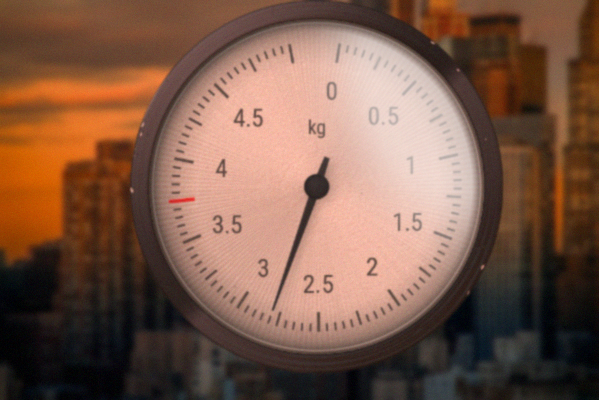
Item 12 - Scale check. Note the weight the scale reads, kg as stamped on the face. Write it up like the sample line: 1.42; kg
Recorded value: 2.8; kg
